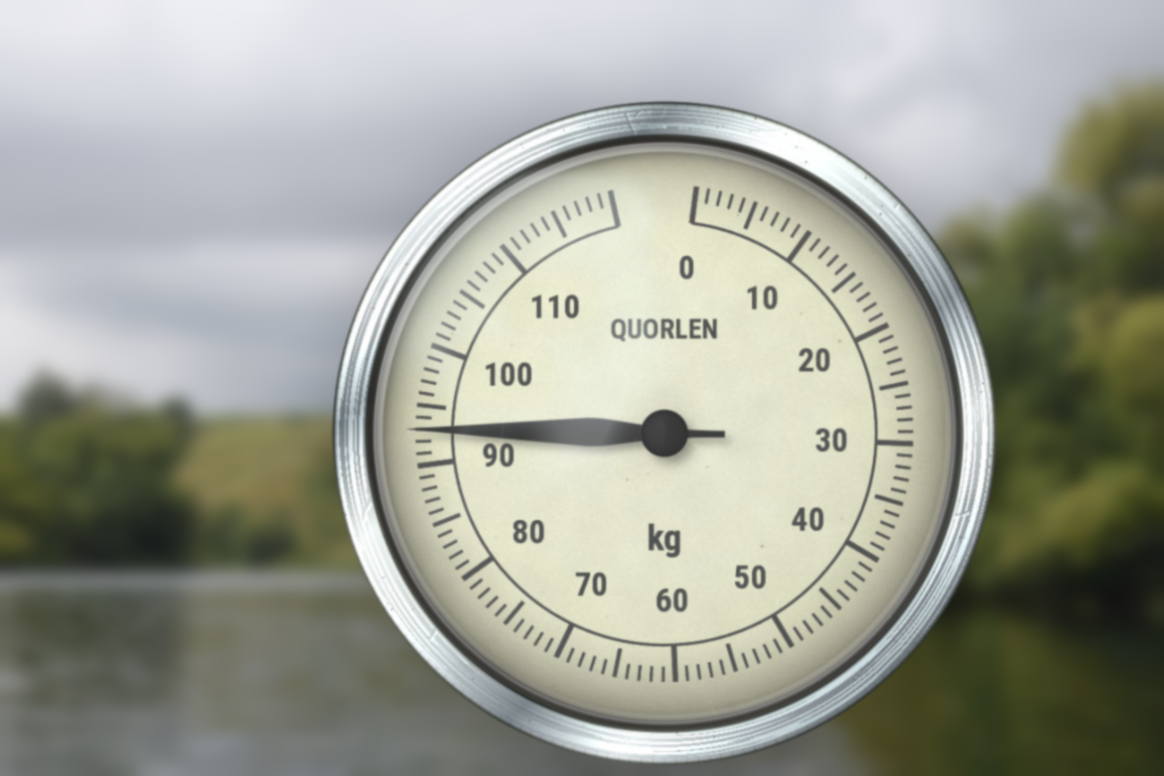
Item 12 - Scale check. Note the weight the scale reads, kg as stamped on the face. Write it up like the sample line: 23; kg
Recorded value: 93; kg
